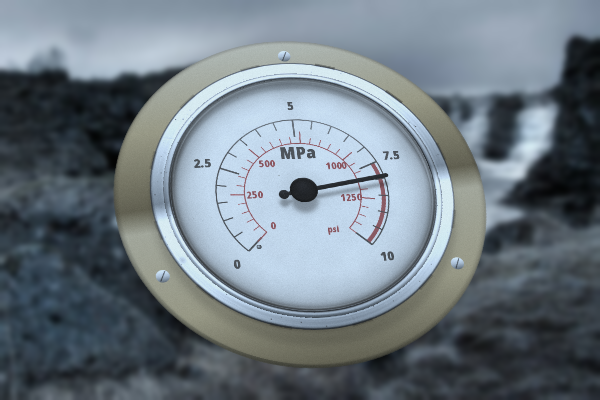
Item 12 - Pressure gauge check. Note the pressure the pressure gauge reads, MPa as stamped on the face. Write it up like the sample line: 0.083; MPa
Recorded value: 8; MPa
